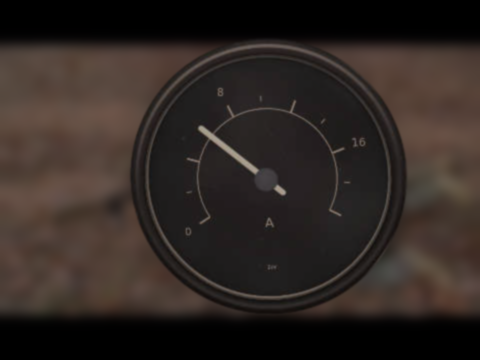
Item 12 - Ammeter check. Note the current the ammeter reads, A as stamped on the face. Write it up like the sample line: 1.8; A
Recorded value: 6; A
